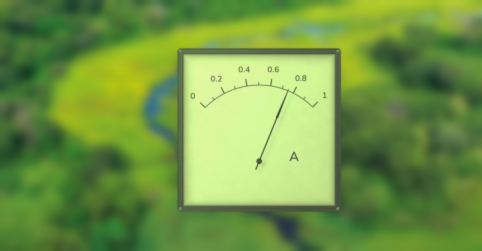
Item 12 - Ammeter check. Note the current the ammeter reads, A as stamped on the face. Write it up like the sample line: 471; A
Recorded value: 0.75; A
